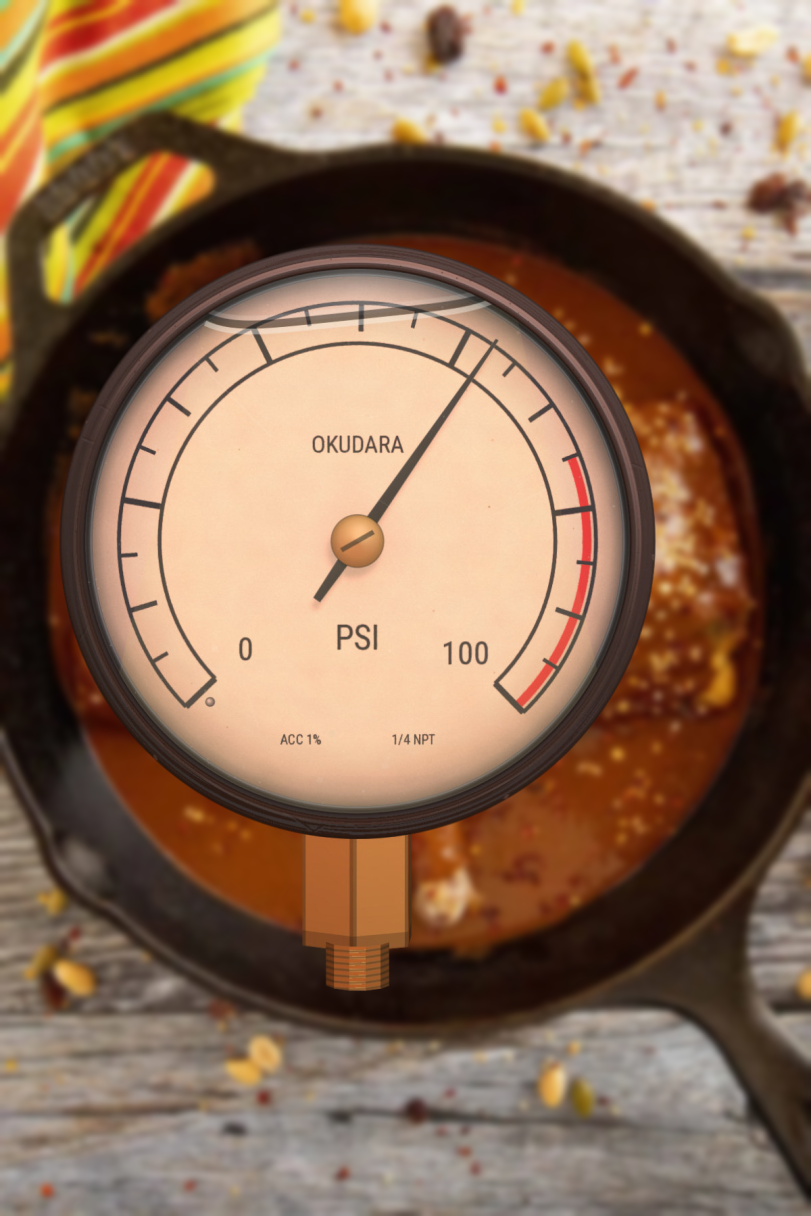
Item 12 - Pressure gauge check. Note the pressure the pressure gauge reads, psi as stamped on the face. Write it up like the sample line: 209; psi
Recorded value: 62.5; psi
